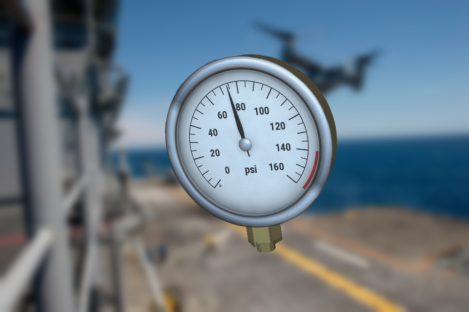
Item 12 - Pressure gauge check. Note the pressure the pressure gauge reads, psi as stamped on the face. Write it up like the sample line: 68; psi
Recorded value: 75; psi
